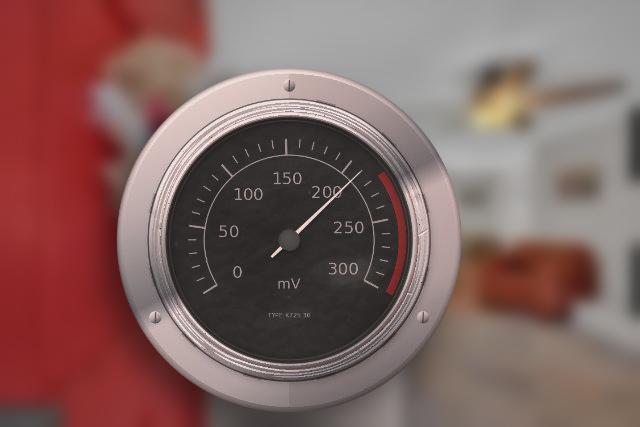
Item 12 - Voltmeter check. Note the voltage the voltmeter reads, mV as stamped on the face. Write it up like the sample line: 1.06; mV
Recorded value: 210; mV
